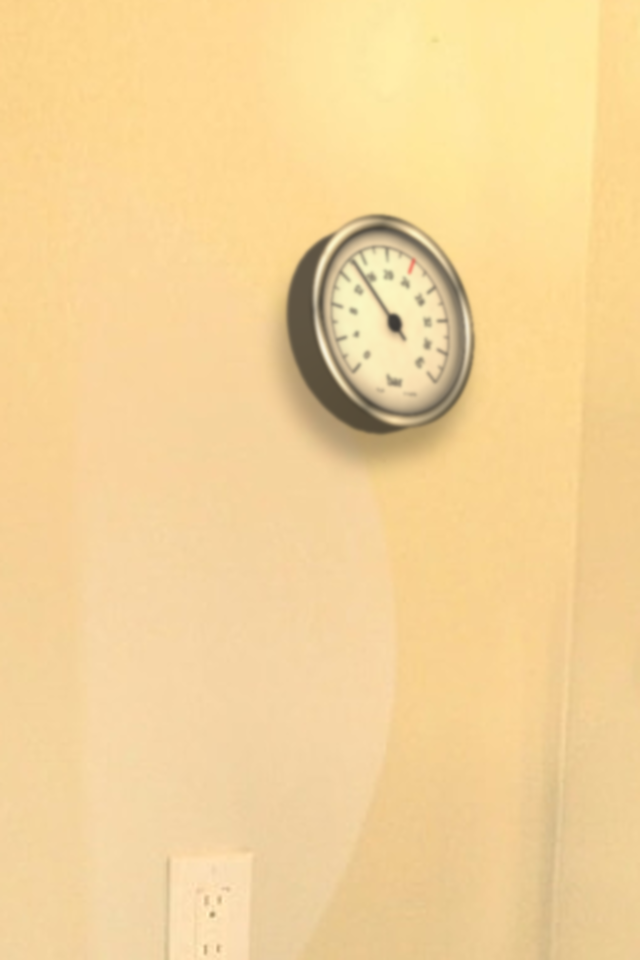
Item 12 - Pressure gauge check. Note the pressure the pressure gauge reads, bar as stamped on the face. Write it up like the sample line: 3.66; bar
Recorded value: 14; bar
